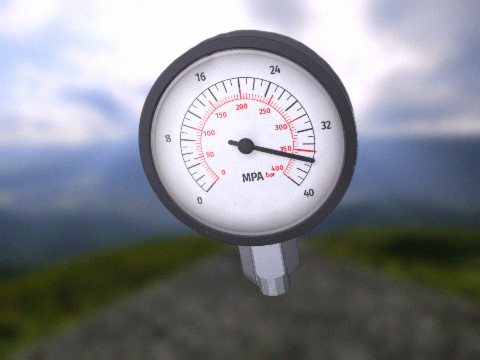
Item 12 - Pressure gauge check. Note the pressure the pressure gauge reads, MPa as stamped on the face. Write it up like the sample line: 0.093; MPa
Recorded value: 36; MPa
